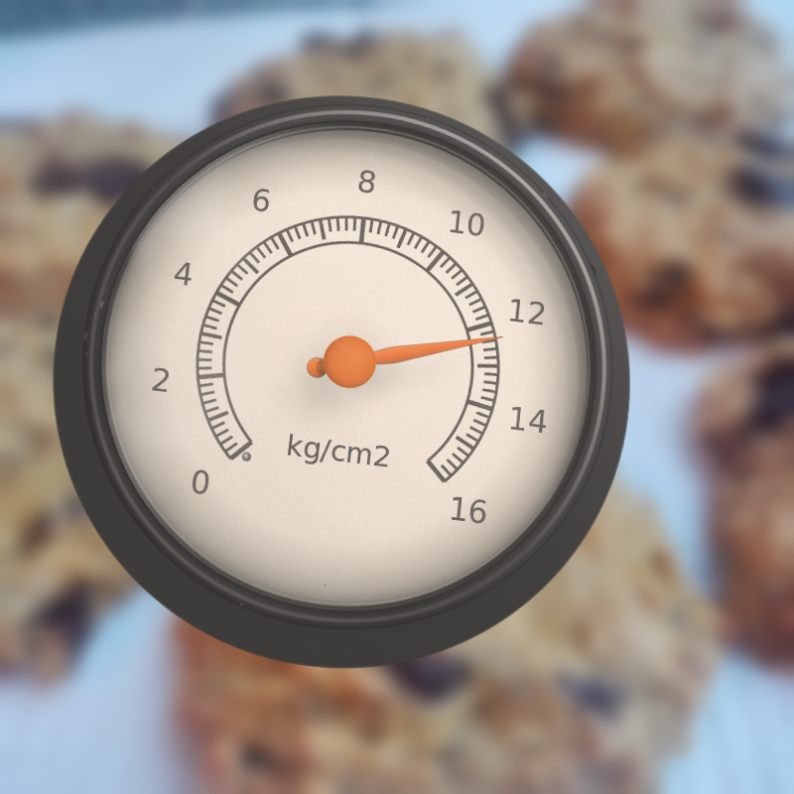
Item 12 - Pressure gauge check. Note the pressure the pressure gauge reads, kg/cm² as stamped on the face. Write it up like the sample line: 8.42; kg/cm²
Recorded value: 12.4; kg/cm²
